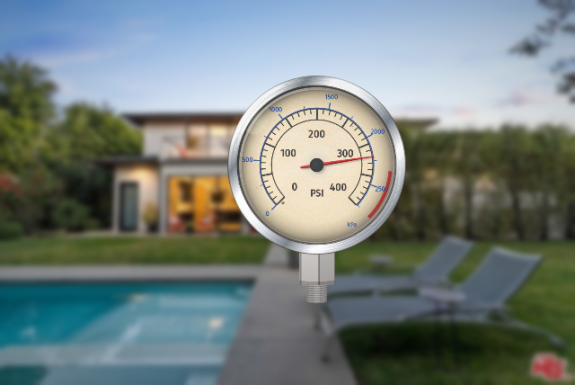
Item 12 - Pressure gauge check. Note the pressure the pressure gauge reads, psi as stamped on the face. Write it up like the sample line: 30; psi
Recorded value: 320; psi
